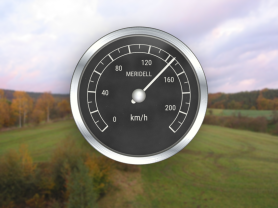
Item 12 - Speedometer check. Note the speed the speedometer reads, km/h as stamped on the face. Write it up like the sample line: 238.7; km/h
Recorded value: 145; km/h
